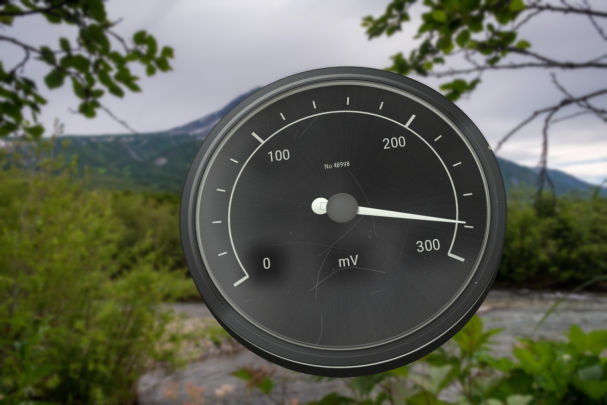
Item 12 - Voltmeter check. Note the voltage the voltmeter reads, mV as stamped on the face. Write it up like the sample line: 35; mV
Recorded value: 280; mV
